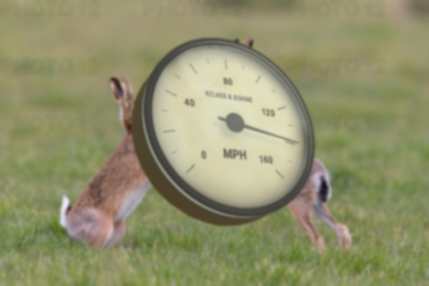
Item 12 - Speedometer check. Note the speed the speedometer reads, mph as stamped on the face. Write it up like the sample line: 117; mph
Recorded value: 140; mph
